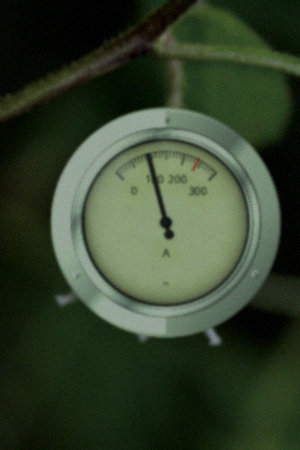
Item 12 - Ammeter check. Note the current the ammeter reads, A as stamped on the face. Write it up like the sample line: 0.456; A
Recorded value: 100; A
